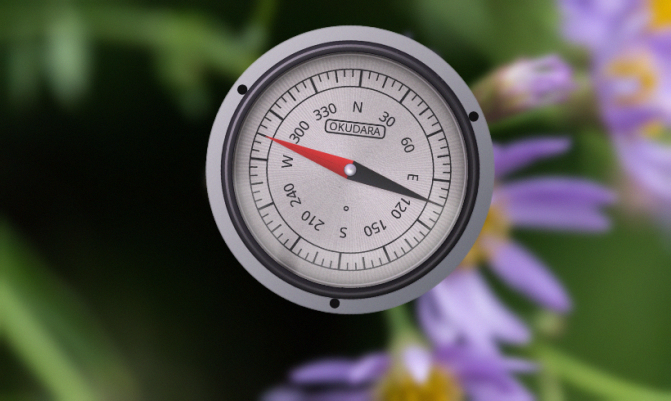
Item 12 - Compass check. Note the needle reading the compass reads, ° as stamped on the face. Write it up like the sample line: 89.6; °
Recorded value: 285; °
